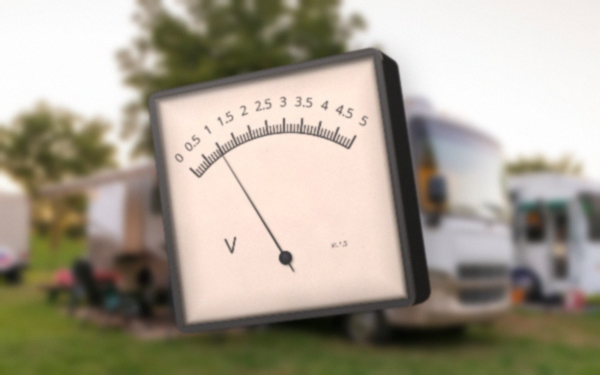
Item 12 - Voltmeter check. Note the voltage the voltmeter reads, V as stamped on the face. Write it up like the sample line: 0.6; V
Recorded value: 1; V
